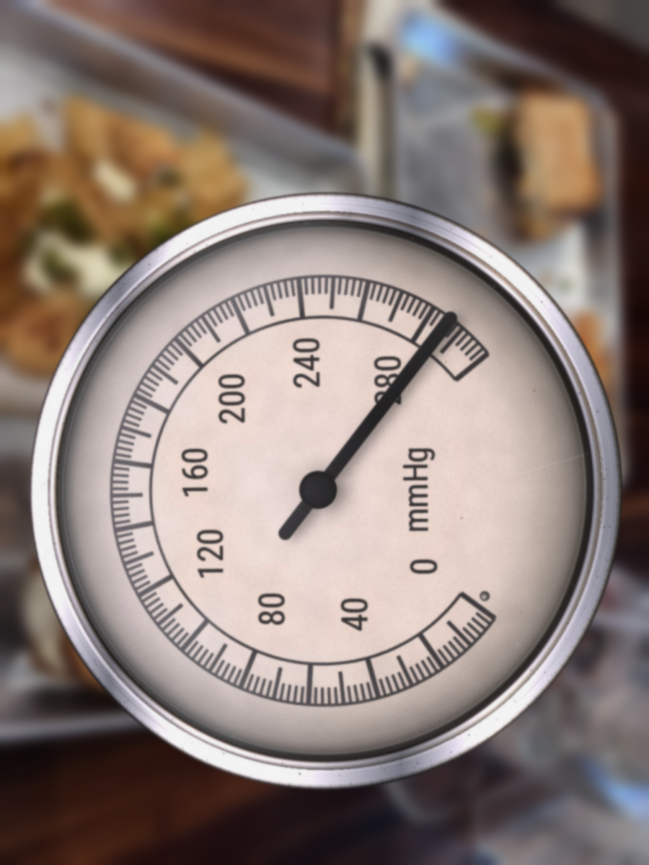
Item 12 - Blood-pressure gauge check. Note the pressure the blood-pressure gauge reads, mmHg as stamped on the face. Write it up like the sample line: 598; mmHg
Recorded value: 286; mmHg
